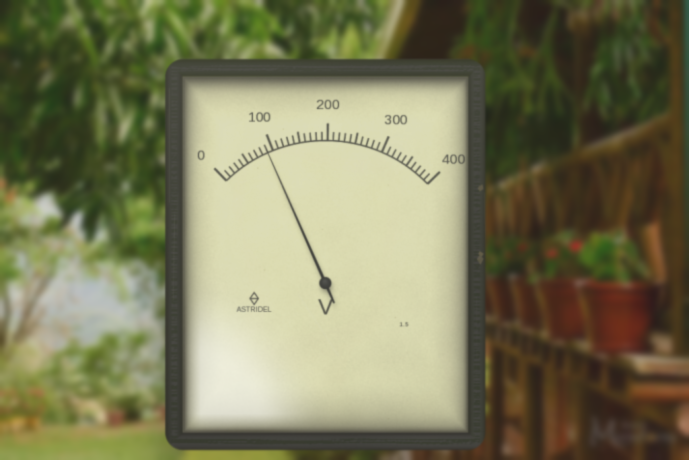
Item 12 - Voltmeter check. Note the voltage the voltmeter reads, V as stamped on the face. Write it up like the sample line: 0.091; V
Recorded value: 90; V
